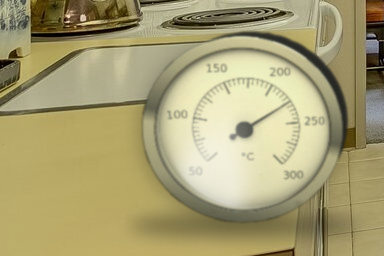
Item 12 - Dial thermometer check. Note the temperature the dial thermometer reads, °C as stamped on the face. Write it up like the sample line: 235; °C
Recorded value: 225; °C
